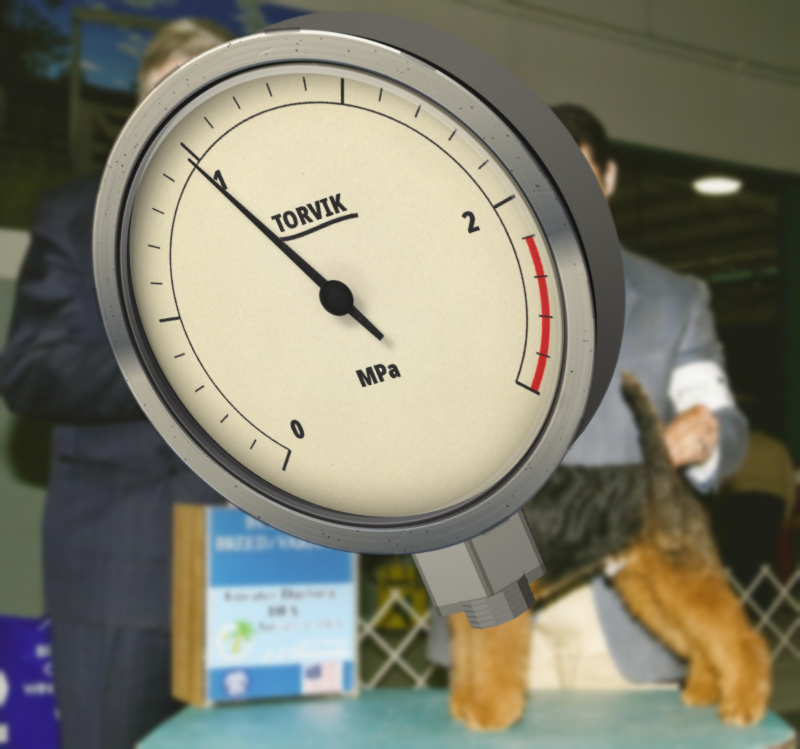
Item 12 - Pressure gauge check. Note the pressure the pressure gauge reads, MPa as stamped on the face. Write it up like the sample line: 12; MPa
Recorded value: 1; MPa
